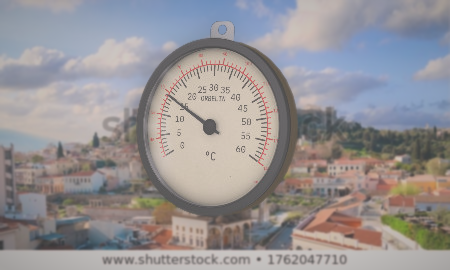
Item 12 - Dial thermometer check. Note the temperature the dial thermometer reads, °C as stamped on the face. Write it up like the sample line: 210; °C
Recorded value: 15; °C
